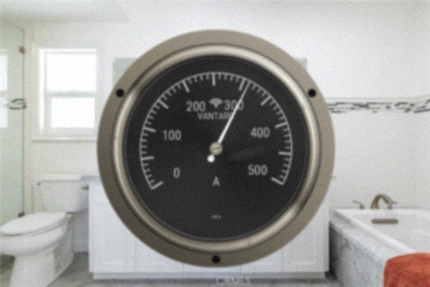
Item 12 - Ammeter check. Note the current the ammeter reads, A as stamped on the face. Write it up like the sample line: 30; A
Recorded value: 310; A
